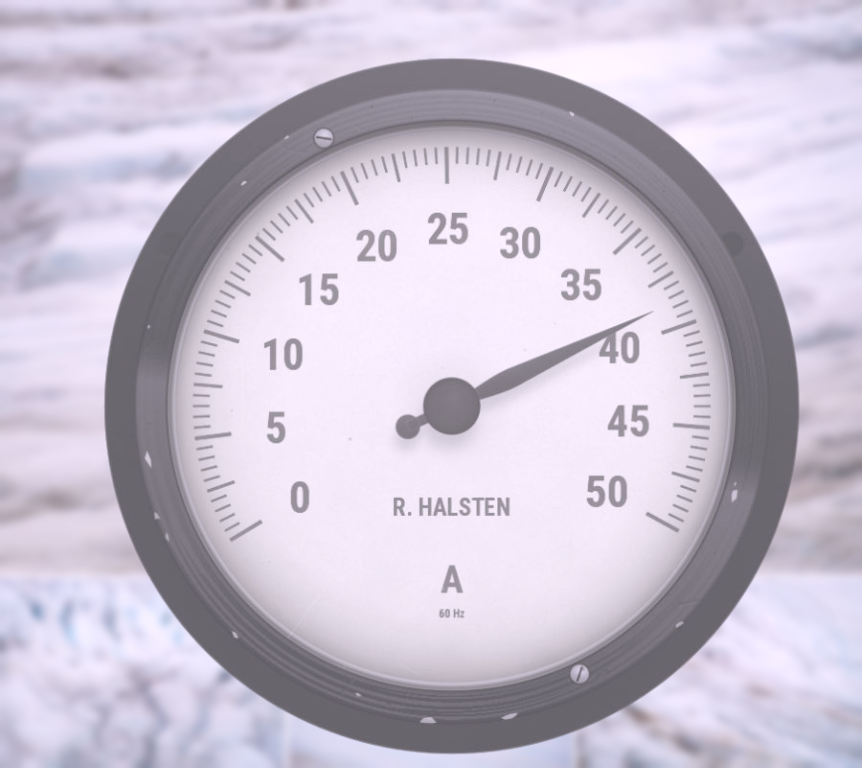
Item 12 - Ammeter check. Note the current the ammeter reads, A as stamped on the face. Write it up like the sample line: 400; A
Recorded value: 38.75; A
